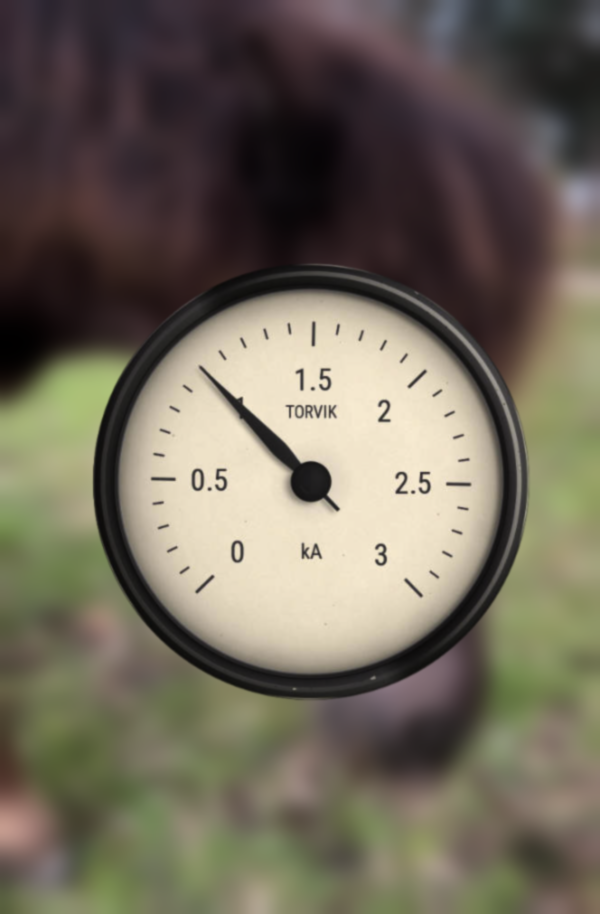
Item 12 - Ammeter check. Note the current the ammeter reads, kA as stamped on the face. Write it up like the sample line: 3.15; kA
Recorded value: 1; kA
